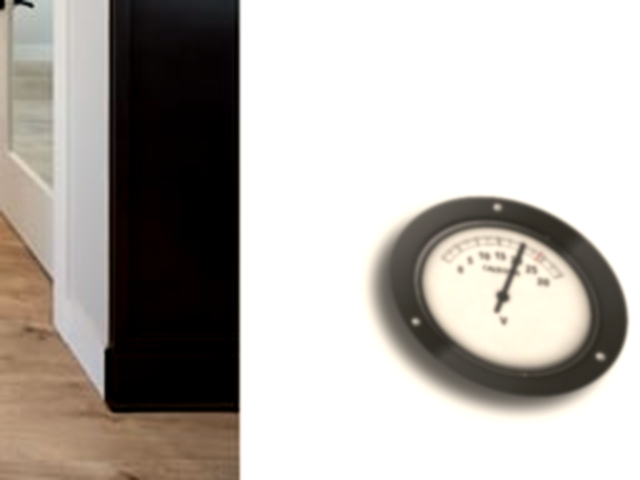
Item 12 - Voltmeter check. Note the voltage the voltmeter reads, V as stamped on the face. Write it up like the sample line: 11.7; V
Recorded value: 20; V
